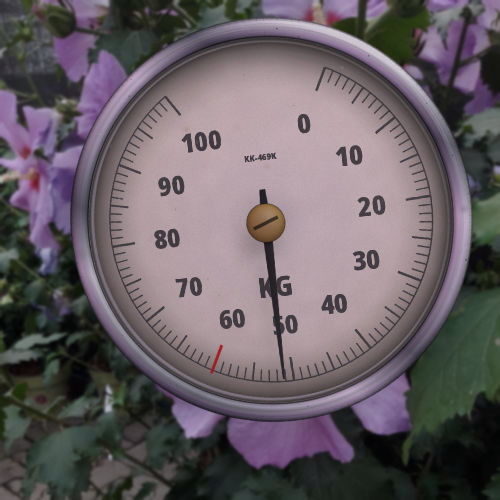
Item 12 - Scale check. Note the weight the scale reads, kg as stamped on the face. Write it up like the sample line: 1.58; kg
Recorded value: 51; kg
